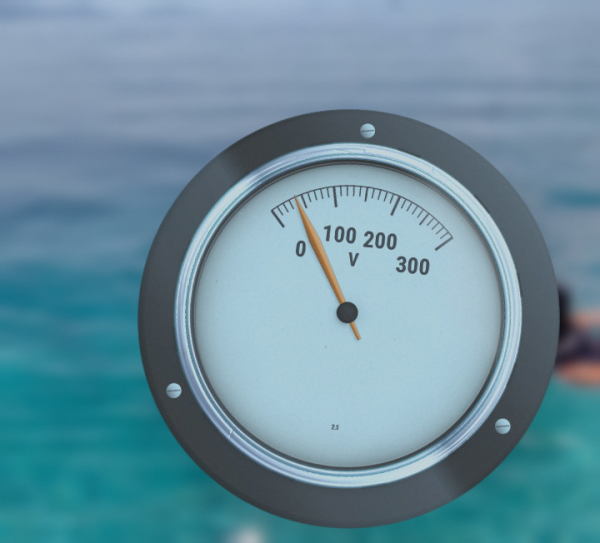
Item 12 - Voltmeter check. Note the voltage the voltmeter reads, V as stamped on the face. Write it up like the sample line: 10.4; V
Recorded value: 40; V
